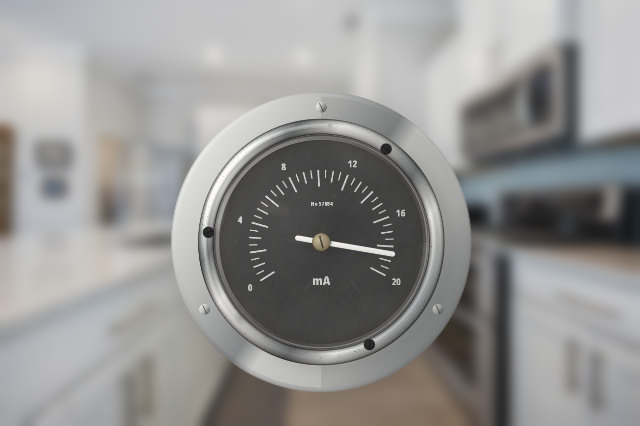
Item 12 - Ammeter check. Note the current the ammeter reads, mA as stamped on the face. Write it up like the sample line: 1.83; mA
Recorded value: 18.5; mA
